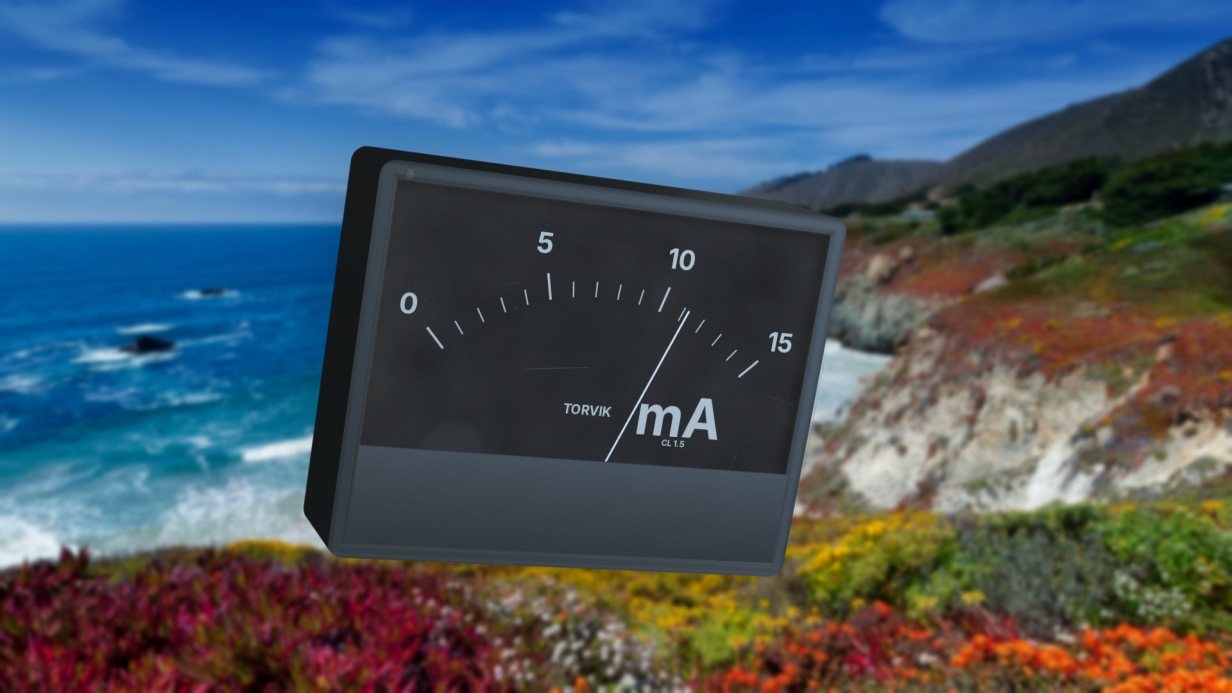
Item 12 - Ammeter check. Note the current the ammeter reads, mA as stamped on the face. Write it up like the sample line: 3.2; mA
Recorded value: 11; mA
